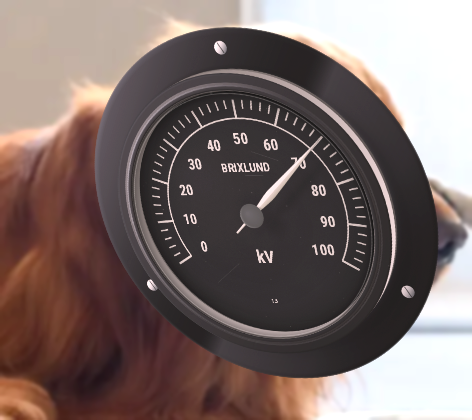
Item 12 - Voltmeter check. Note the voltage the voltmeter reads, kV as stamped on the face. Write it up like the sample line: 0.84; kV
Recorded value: 70; kV
